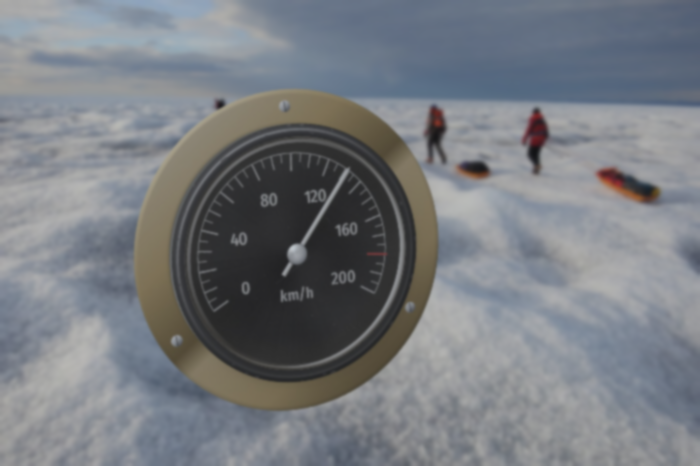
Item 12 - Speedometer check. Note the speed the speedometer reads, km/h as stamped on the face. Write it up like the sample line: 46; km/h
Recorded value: 130; km/h
